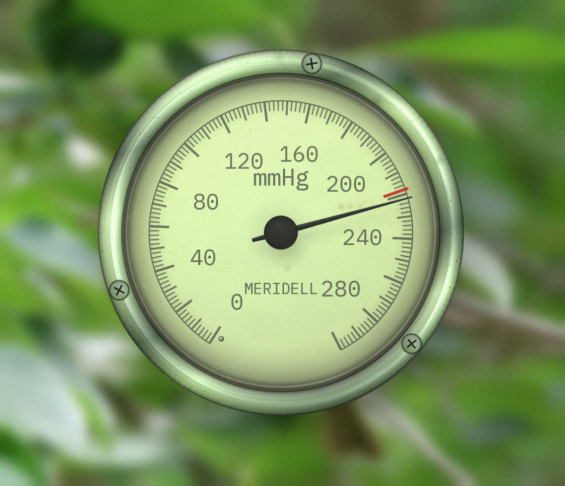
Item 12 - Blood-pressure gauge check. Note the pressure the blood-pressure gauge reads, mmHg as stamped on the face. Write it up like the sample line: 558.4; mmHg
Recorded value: 222; mmHg
